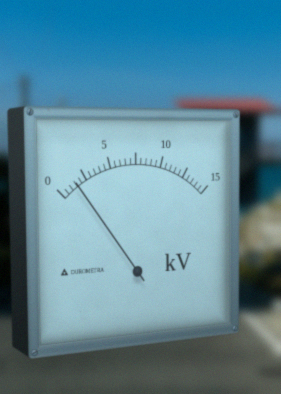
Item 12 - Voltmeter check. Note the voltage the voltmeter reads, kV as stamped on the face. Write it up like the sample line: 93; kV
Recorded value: 1.5; kV
